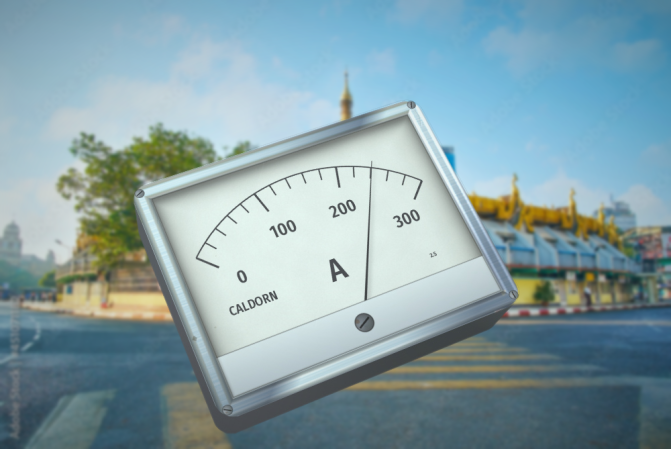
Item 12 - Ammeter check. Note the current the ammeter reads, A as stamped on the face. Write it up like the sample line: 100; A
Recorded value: 240; A
